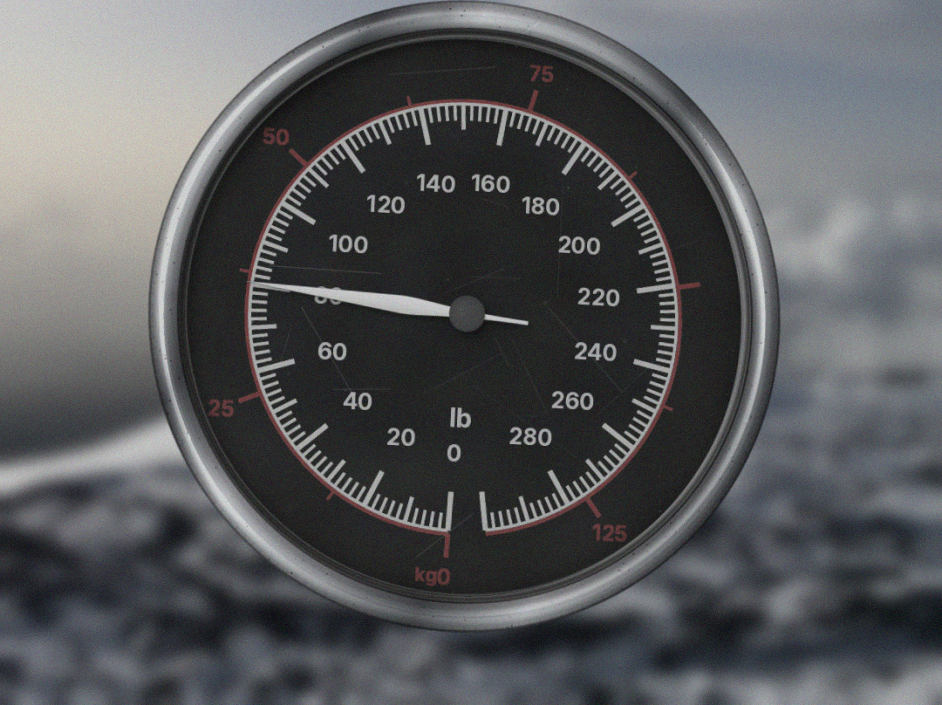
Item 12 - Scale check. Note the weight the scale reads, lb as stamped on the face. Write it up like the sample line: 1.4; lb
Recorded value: 80; lb
